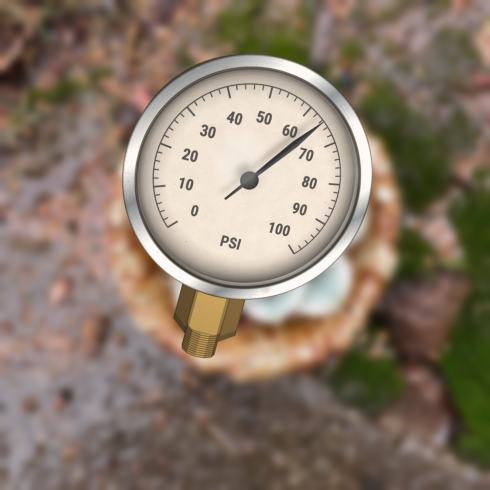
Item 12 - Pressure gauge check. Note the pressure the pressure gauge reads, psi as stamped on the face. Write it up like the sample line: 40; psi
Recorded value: 64; psi
